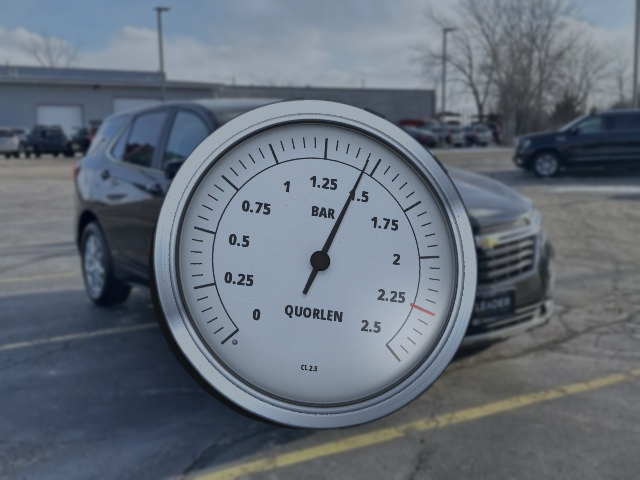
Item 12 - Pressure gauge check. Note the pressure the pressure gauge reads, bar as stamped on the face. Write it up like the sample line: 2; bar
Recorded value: 1.45; bar
